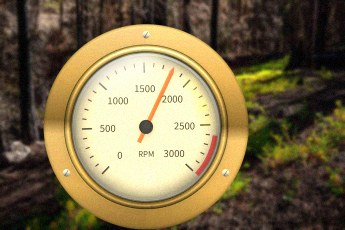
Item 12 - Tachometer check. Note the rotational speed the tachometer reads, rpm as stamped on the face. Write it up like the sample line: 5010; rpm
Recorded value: 1800; rpm
